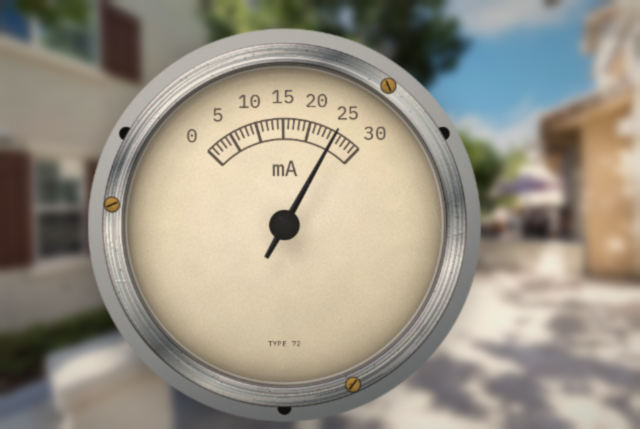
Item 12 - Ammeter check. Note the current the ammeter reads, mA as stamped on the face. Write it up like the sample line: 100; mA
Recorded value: 25; mA
